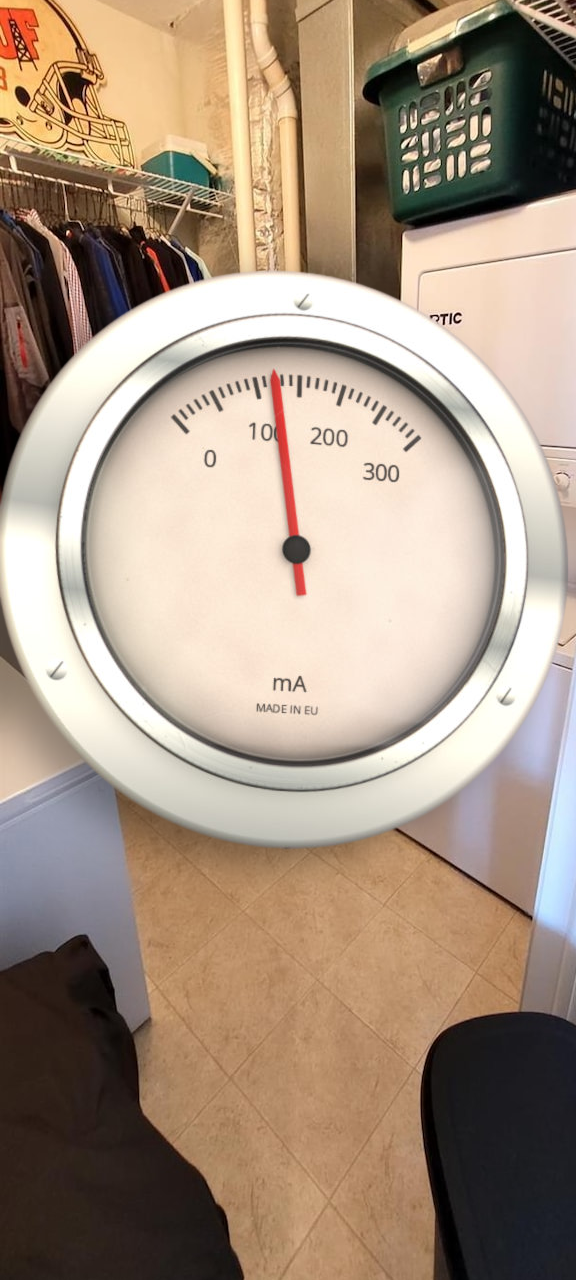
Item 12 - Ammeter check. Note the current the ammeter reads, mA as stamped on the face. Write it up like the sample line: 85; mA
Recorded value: 120; mA
